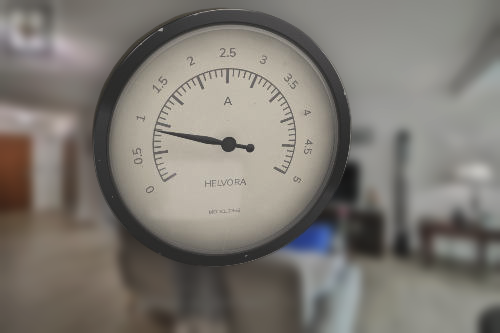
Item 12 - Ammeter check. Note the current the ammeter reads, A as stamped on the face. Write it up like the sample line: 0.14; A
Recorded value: 0.9; A
